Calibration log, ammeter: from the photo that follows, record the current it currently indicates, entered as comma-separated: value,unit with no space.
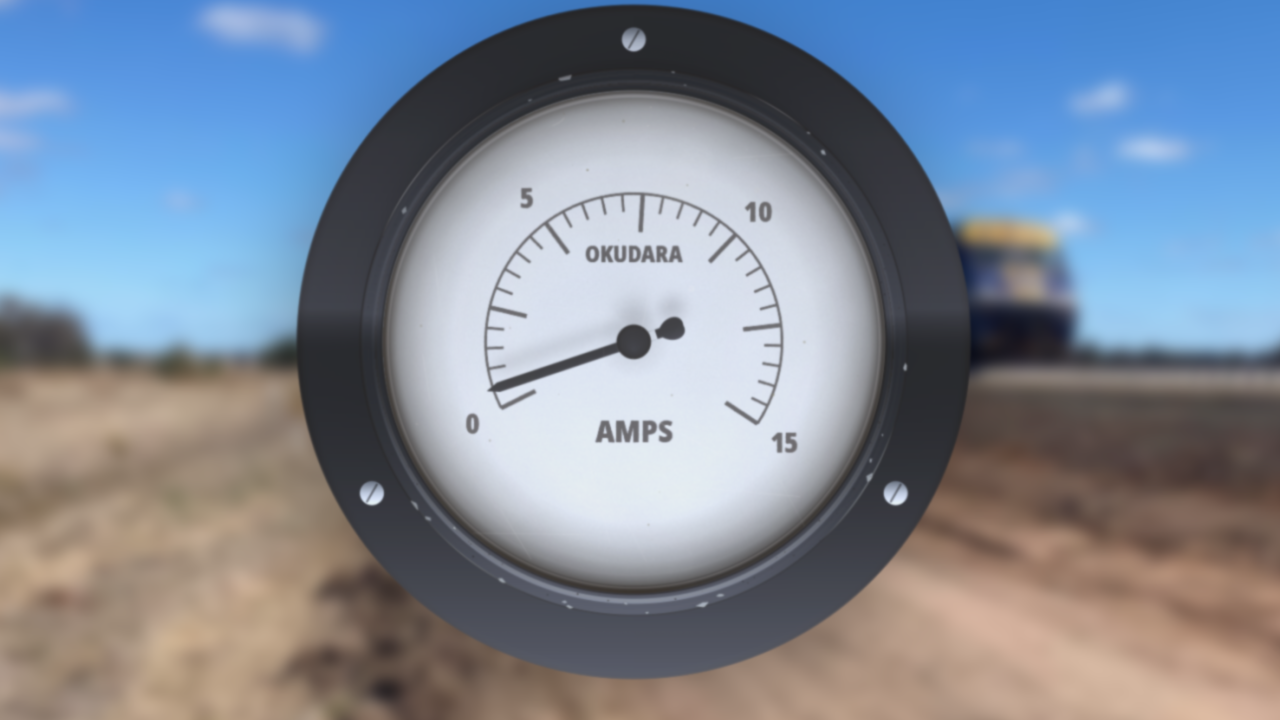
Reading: 0.5,A
